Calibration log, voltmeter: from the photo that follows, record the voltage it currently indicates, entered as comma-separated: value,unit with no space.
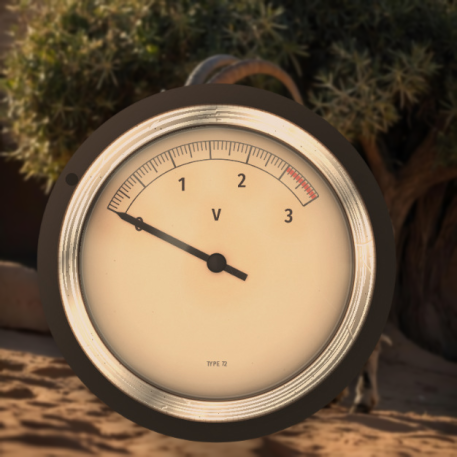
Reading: 0,V
